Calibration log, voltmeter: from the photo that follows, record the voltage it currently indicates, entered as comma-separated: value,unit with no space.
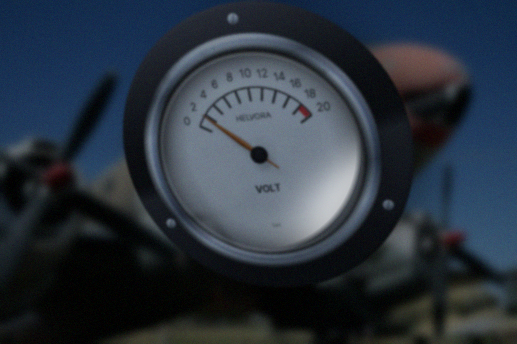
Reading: 2,V
